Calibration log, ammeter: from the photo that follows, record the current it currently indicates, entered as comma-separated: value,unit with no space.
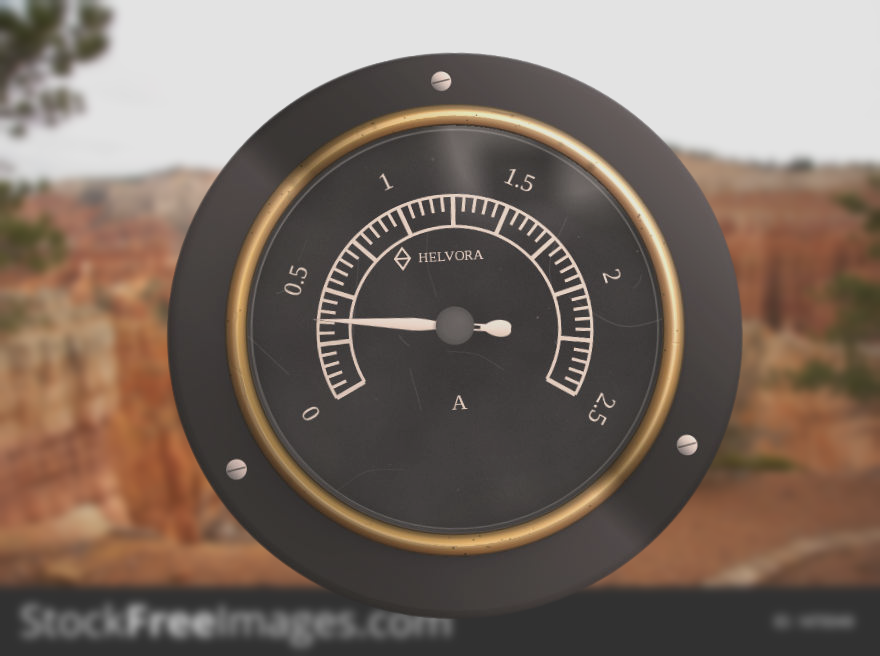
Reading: 0.35,A
